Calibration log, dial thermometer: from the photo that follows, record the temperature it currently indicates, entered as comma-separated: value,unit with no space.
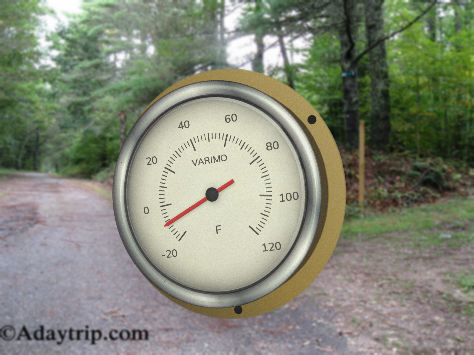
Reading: -10,°F
